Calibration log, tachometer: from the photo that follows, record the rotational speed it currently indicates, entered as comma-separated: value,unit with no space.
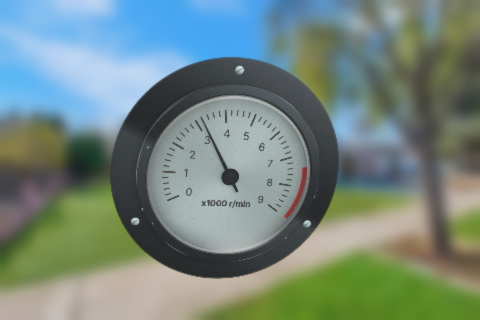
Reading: 3200,rpm
